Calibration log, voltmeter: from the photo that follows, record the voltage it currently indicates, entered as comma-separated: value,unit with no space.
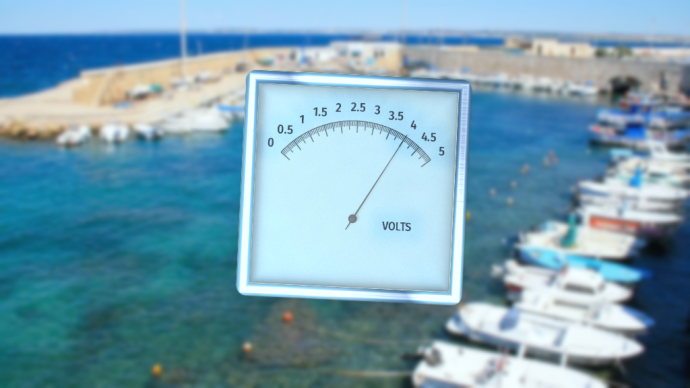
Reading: 4,V
